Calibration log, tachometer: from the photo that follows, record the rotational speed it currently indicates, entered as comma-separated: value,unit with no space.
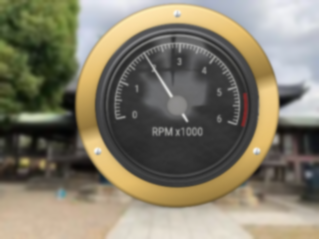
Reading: 2000,rpm
